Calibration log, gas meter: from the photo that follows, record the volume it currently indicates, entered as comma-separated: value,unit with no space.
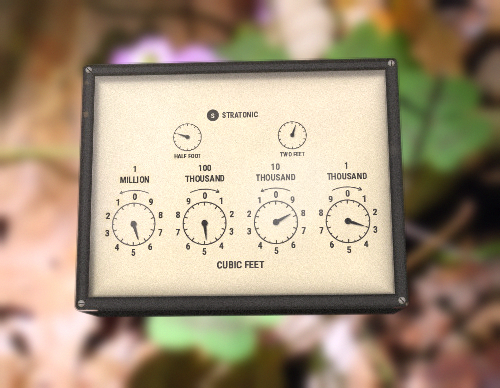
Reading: 548300,ft³
